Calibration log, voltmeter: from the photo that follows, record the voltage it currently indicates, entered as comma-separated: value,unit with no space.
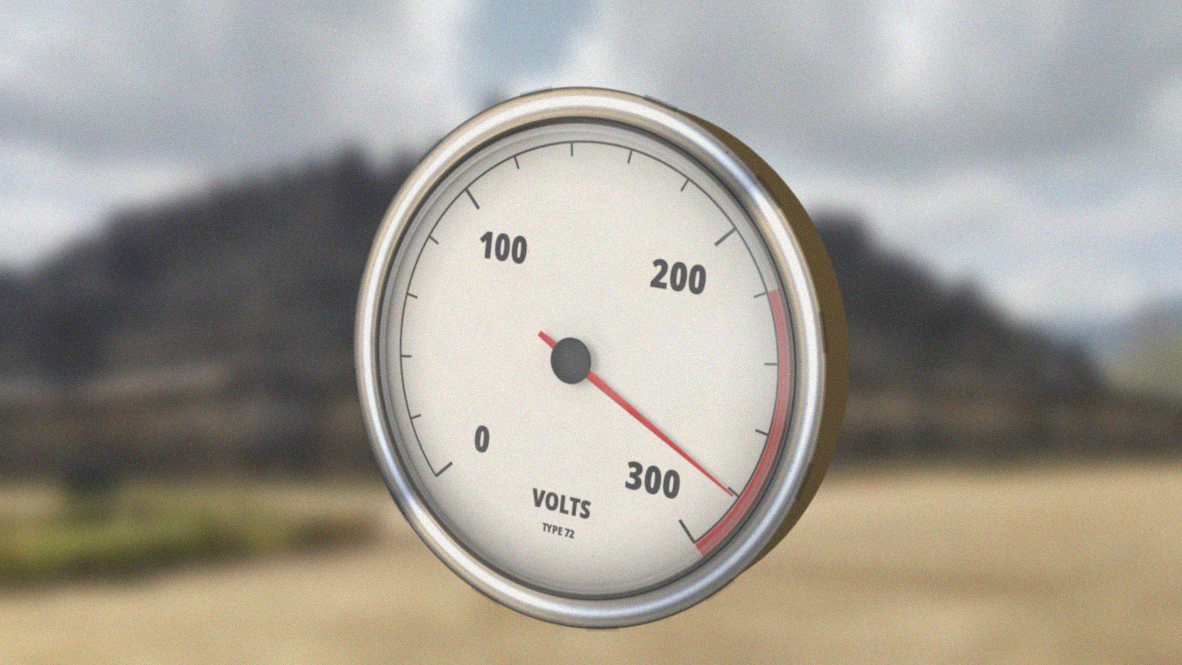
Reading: 280,V
